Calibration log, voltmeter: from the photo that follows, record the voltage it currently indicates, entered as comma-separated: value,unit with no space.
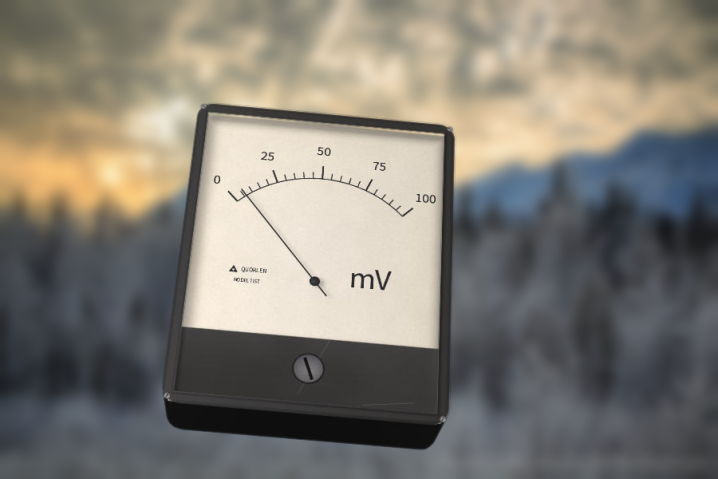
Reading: 5,mV
